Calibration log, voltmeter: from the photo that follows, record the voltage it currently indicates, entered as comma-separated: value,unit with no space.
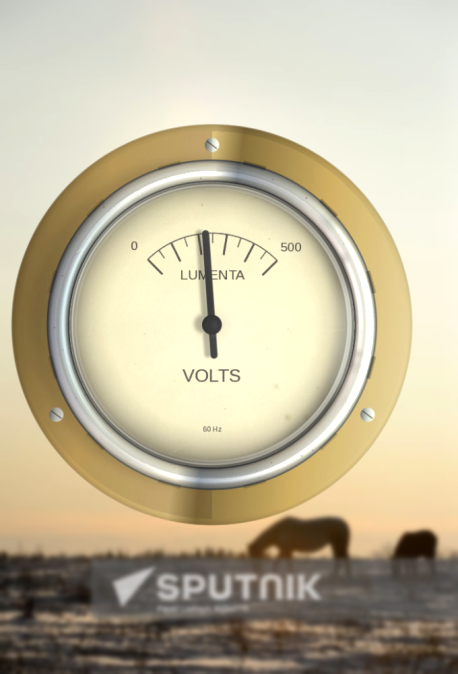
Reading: 225,V
